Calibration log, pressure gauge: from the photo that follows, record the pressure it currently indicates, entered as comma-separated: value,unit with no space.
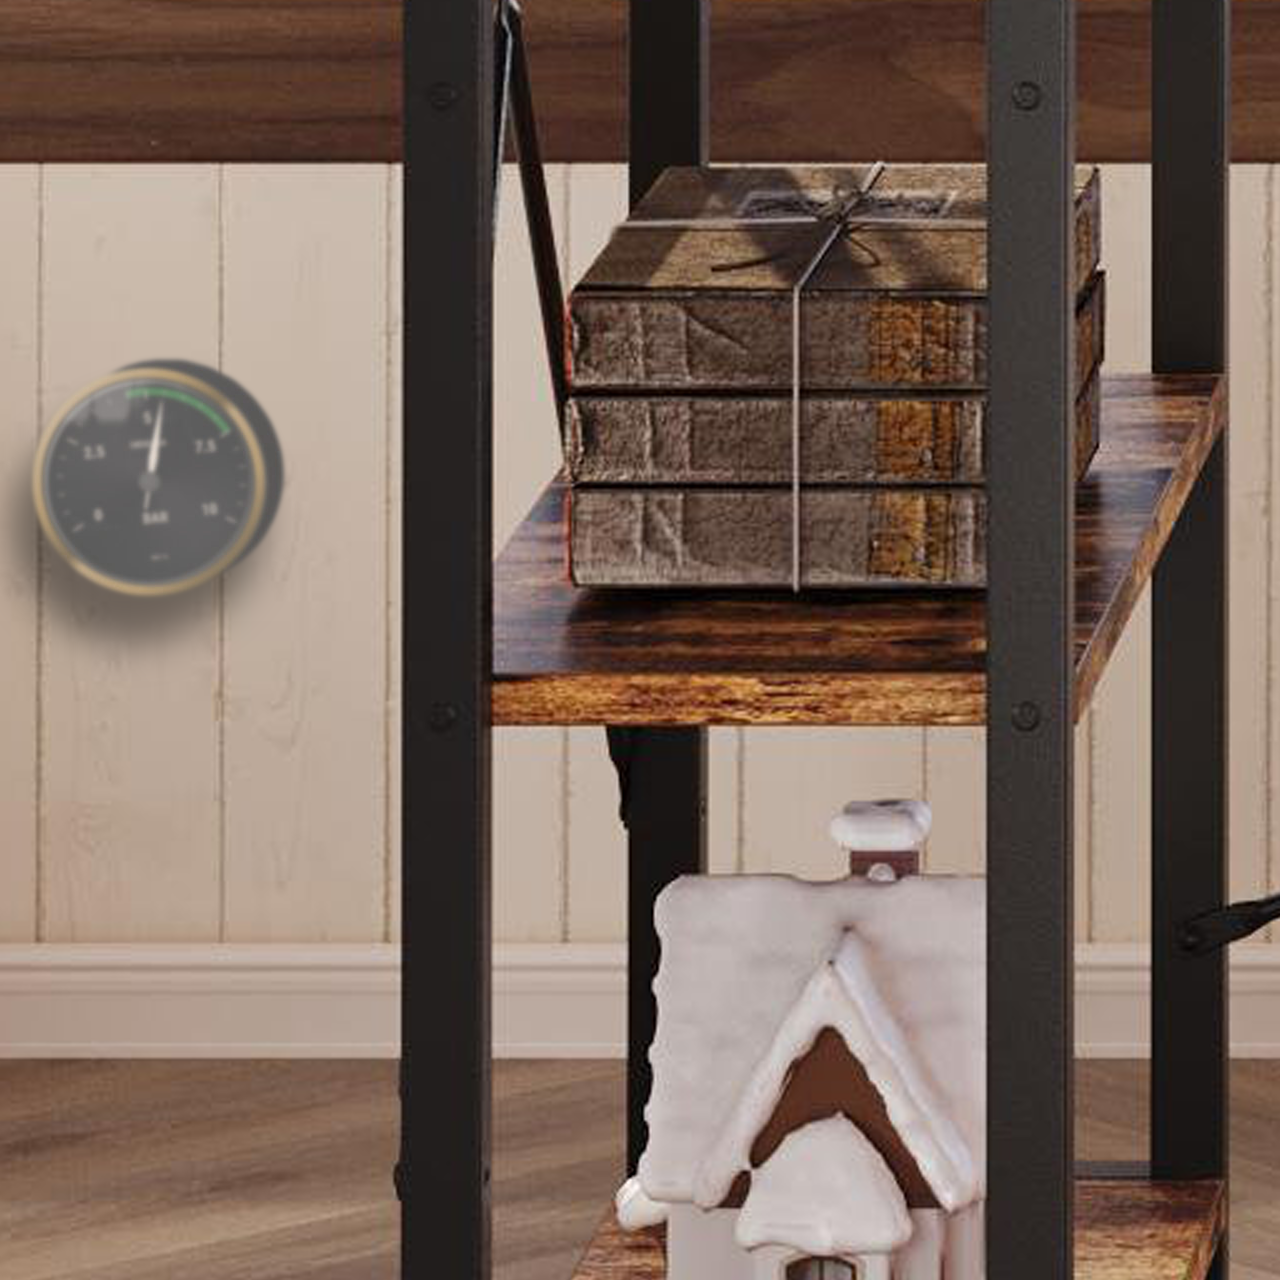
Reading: 5.5,bar
